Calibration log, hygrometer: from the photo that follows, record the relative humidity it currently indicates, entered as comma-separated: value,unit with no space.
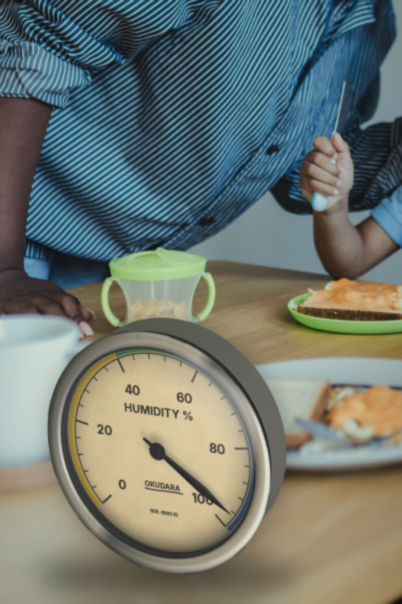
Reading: 96,%
